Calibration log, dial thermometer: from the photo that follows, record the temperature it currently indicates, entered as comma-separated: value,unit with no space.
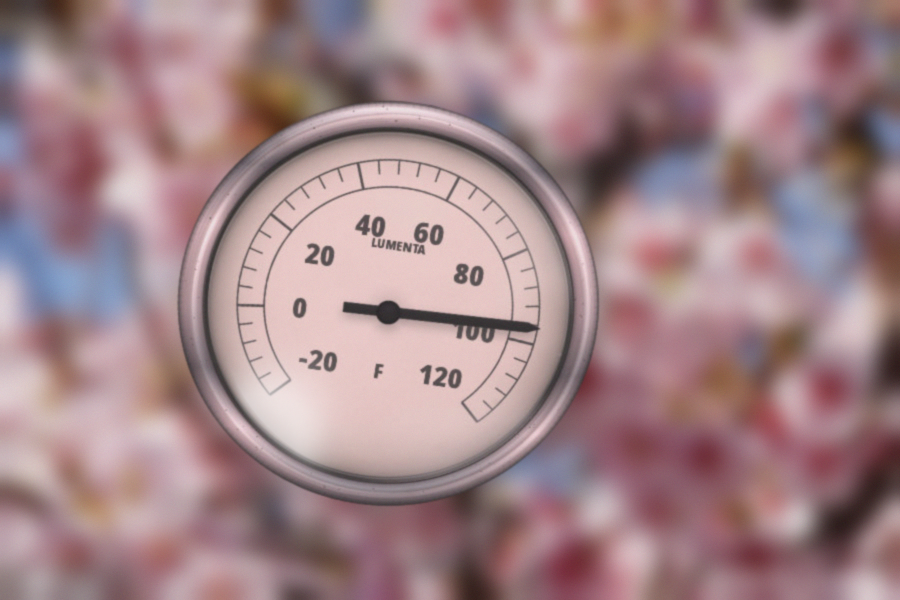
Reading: 96,°F
